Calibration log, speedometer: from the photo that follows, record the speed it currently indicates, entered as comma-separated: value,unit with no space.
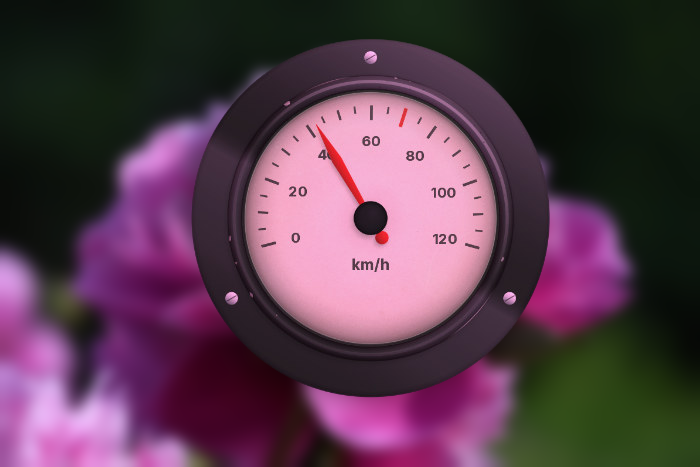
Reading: 42.5,km/h
